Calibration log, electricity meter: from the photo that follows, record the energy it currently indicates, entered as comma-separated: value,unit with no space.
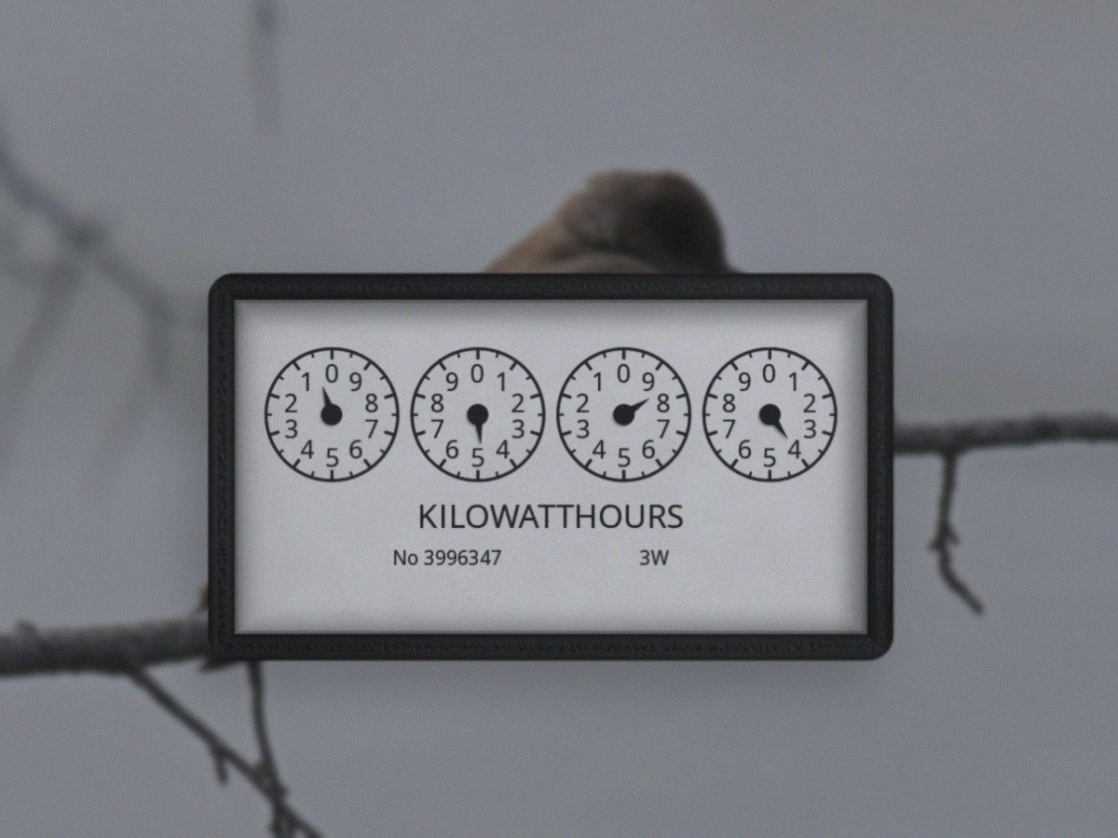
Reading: 484,kWh
